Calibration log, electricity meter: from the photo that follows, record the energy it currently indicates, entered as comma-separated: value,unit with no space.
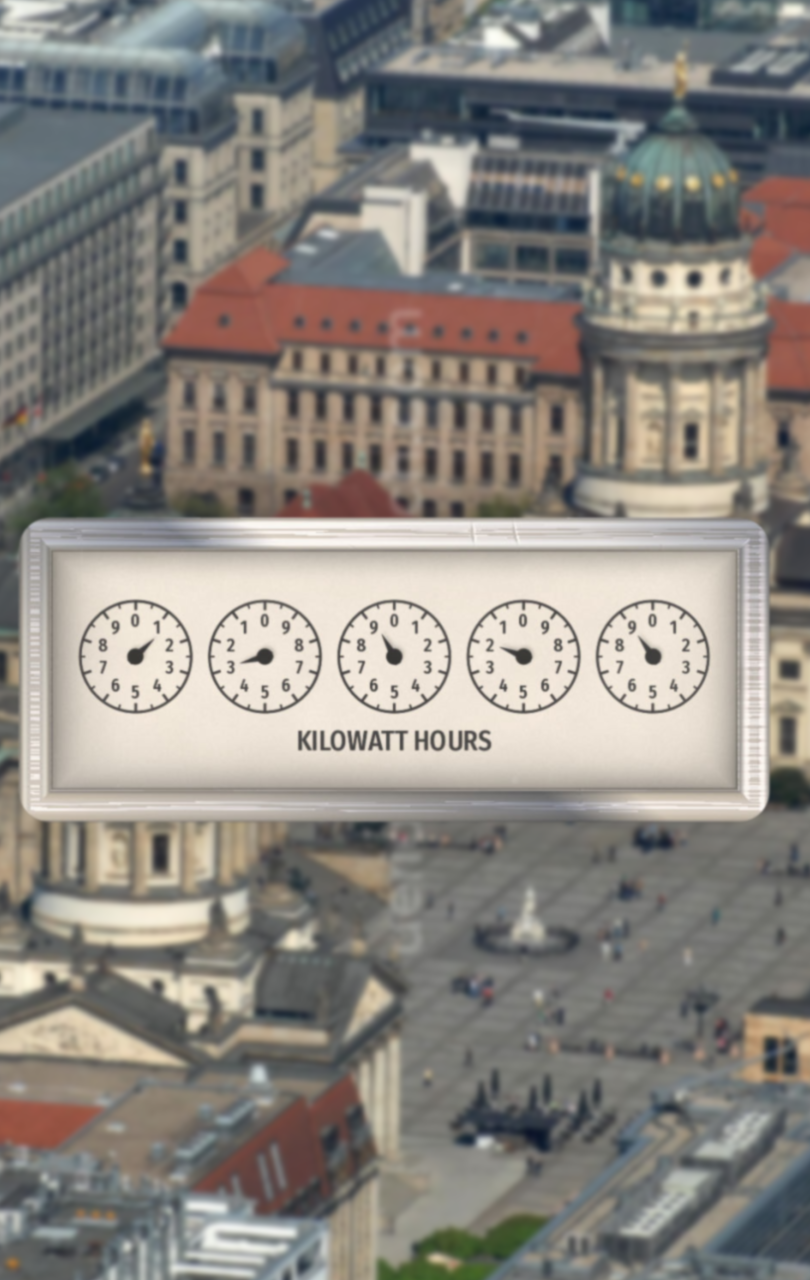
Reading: 12919,kWh
